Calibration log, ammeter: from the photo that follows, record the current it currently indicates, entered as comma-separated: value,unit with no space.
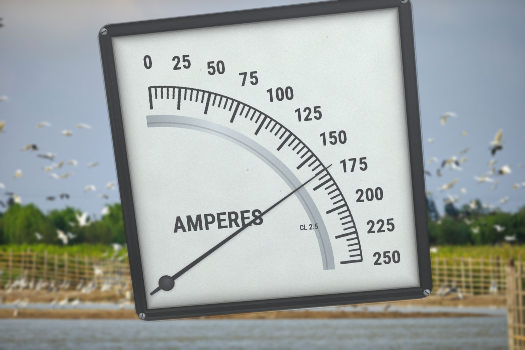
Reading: 165,A
